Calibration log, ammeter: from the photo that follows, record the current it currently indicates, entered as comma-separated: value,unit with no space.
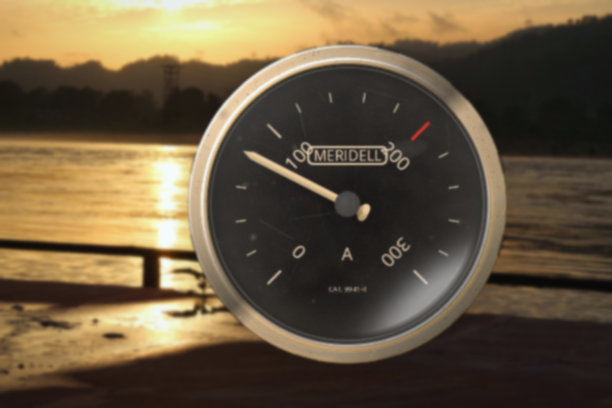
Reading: 80,A
